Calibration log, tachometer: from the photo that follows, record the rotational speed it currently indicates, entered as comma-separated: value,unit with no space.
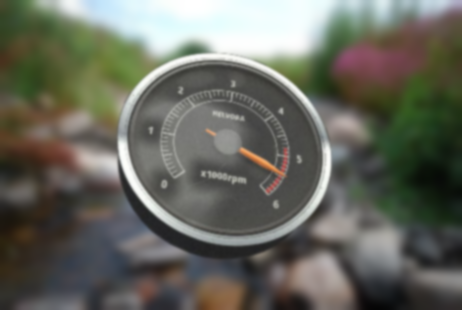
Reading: 5500,rpm
